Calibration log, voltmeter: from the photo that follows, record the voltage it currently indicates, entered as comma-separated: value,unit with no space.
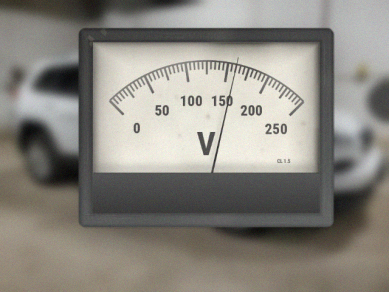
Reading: 160,V
